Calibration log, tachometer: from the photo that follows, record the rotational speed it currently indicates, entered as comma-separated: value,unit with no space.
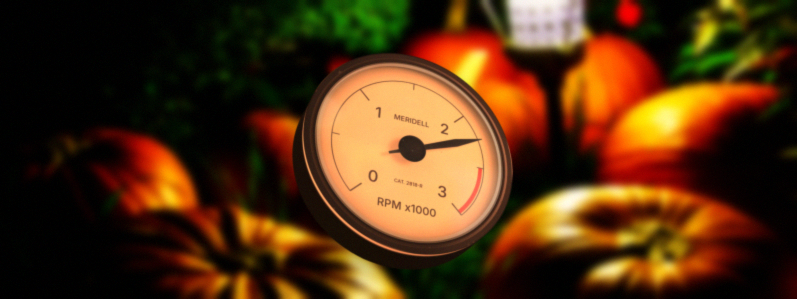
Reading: 2250,rpm
